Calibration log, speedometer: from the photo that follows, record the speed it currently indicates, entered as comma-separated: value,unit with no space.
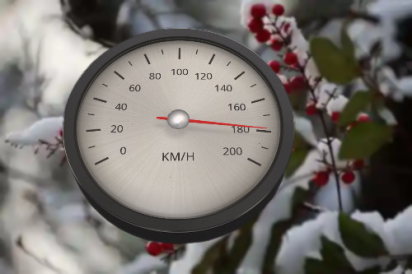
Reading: 180,km/h
